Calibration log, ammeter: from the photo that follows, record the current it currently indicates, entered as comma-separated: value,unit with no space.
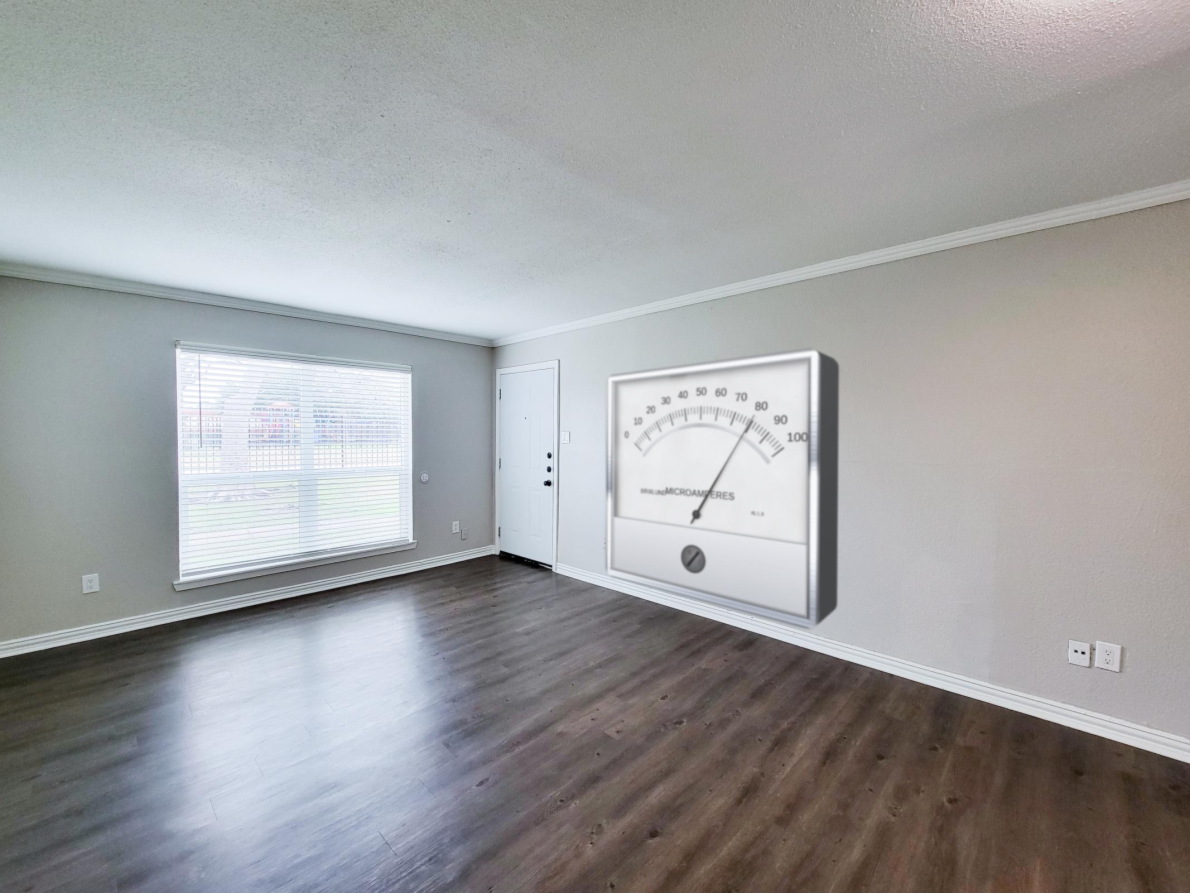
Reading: 80,µA
